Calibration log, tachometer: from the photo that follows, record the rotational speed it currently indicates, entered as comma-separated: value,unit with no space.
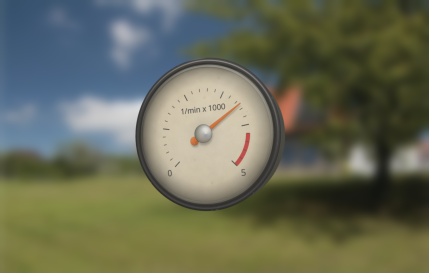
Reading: 3500,rpm
